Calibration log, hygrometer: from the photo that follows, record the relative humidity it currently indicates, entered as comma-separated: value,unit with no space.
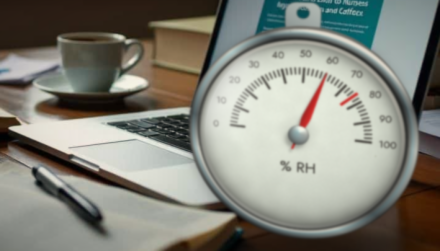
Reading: 60,%
